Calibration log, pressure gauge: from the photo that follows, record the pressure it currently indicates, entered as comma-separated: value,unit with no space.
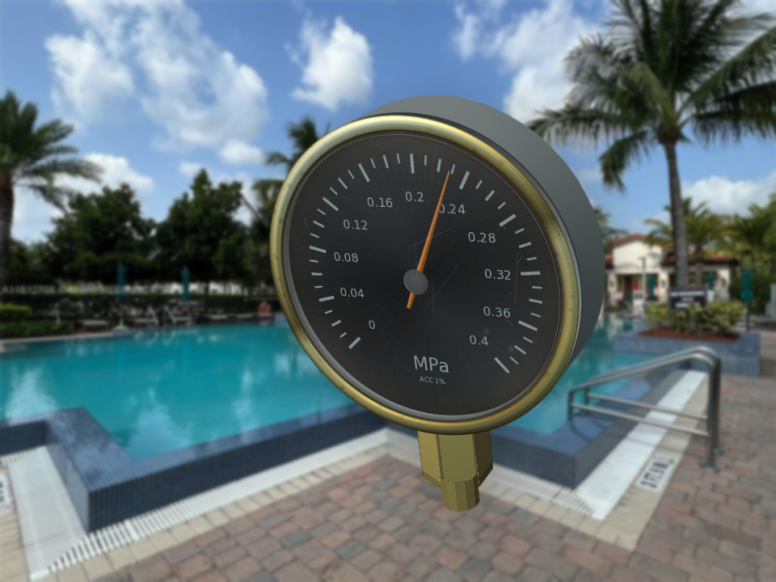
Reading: 0.23,MPa
